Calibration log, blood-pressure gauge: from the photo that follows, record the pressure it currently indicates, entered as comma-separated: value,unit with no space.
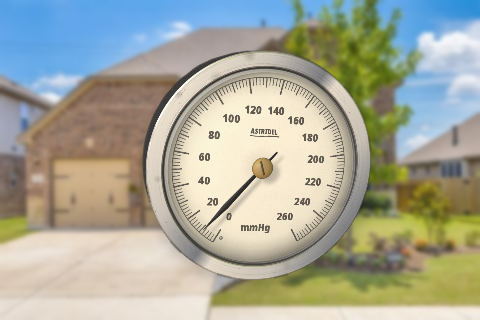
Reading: 10,mmHg
